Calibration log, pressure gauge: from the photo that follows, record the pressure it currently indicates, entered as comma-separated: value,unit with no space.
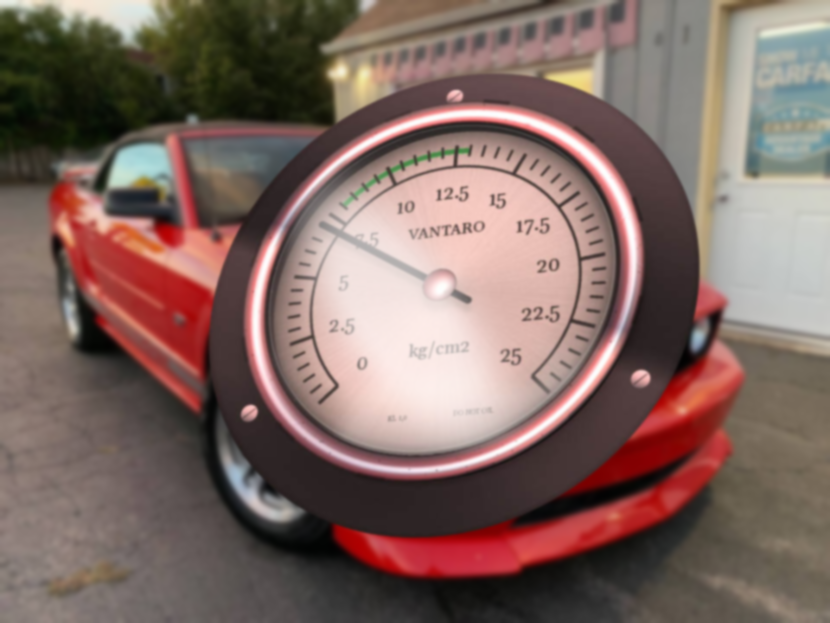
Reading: 7,kg/cm²
